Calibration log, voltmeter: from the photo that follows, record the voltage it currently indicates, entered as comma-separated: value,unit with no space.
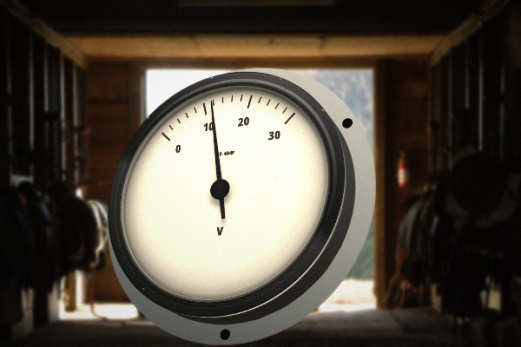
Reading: 12,V
